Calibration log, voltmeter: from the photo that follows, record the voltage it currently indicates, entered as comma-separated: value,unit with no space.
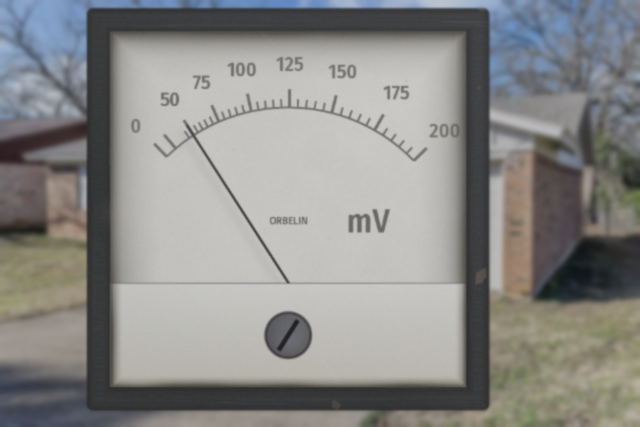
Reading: 50,mV
